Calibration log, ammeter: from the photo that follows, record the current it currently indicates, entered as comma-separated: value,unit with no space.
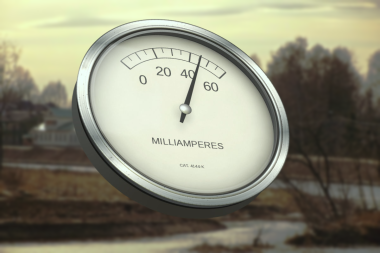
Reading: 45,mA
